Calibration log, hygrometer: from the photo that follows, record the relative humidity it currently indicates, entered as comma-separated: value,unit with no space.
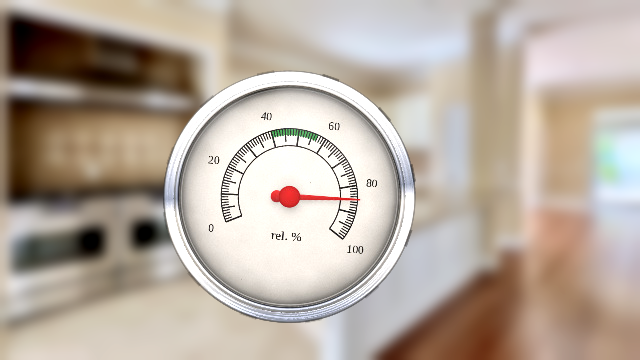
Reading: 85,%
